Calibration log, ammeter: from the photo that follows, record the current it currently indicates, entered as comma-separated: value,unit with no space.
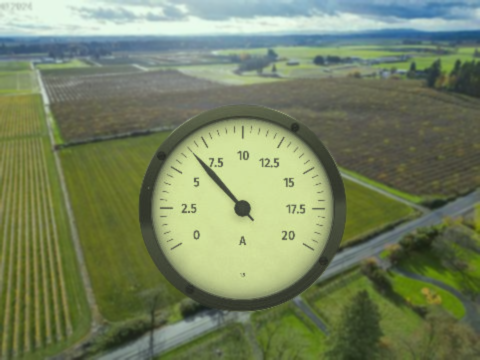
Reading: 6.5,A
